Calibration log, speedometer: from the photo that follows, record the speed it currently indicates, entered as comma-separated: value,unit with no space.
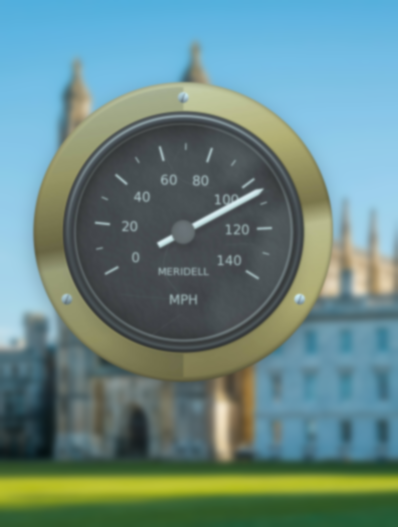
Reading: 105,mph
